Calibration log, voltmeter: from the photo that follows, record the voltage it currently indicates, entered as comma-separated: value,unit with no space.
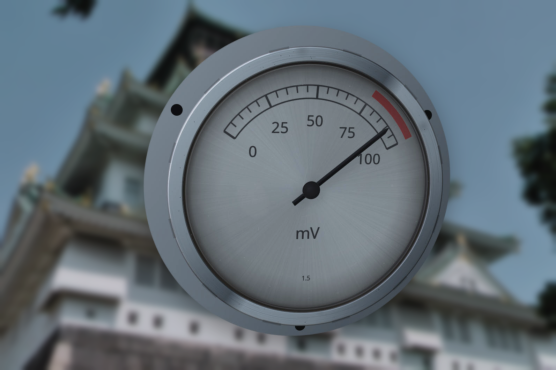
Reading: 90,mV
